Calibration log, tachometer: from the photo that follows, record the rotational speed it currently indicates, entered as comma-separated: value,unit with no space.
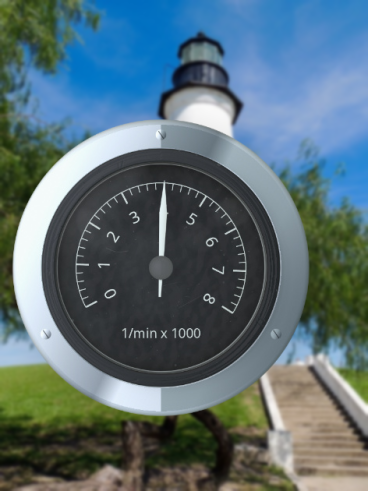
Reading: 4000,rpm
